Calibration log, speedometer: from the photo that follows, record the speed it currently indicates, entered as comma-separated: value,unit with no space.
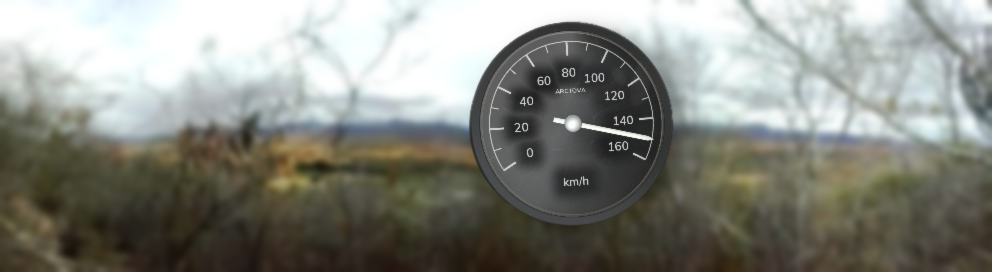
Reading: 150,km/h
